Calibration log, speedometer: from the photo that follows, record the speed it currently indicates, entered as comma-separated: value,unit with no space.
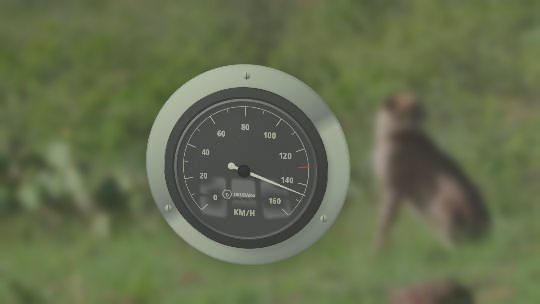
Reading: 145,km/h
